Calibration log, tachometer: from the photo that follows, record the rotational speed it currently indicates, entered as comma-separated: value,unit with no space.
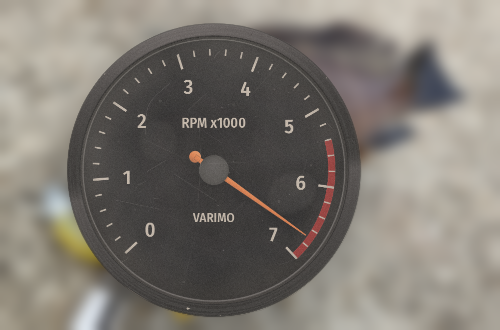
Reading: 6700,rpm
